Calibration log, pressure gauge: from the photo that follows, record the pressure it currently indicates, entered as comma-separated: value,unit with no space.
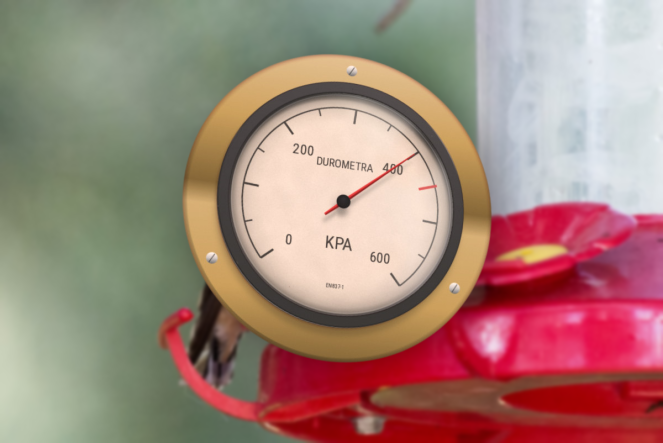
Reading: 400,kPa
